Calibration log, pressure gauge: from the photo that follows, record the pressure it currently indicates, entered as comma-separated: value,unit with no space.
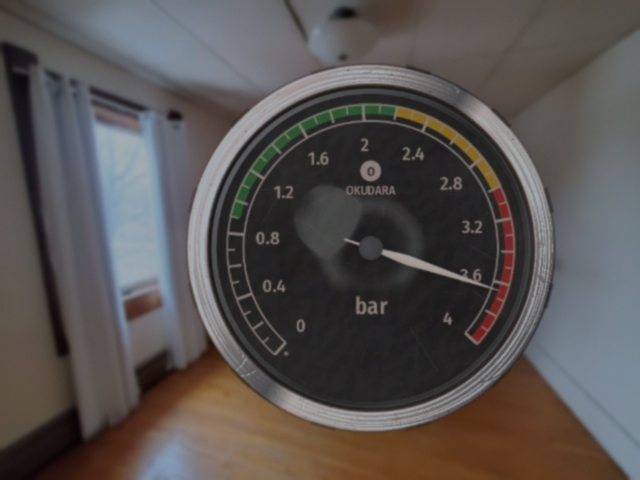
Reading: 3.65,bar
